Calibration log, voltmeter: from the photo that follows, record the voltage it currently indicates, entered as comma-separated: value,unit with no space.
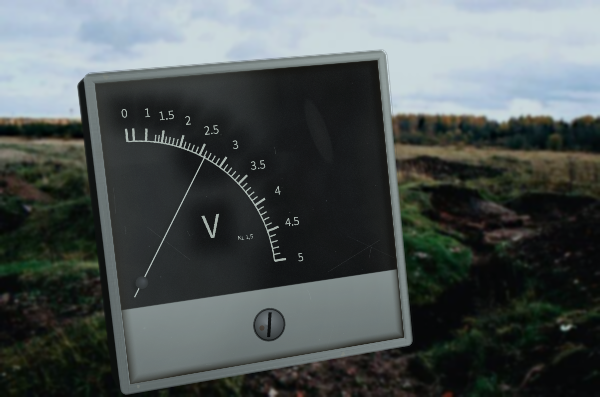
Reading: 2.6,V
